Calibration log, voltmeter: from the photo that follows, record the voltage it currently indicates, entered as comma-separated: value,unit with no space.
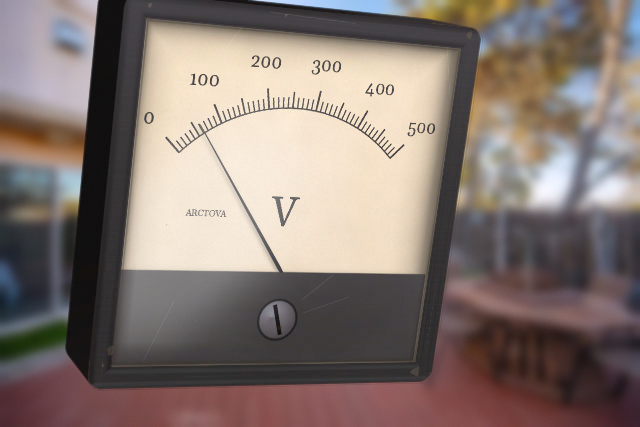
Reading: 60,V
